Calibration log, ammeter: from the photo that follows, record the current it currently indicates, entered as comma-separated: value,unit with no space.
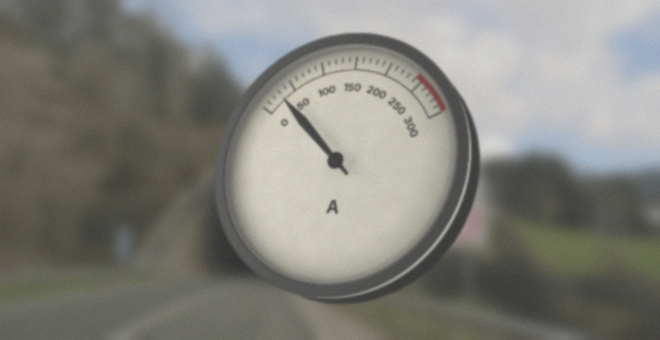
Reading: 30,A
